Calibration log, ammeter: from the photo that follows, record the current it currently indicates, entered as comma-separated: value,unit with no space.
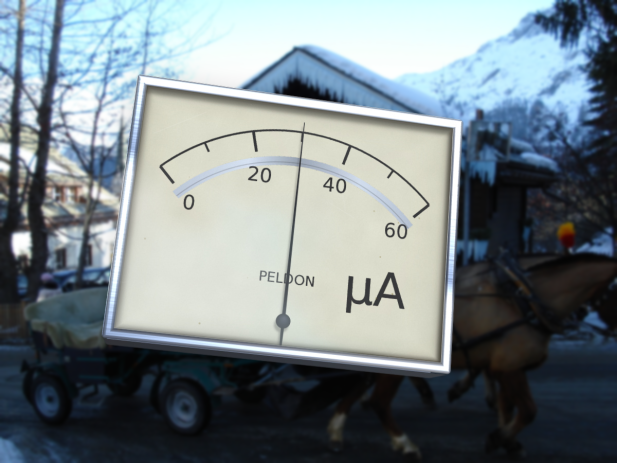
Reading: 30,µA
